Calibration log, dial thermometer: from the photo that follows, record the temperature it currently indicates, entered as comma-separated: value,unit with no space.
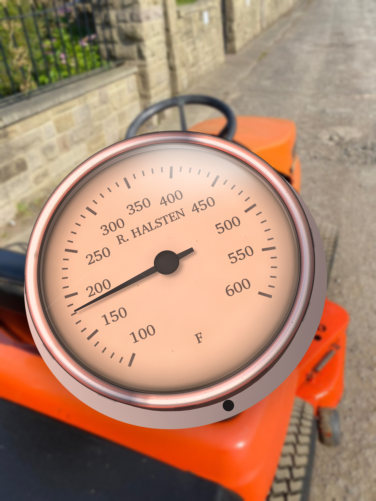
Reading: 180,°F
